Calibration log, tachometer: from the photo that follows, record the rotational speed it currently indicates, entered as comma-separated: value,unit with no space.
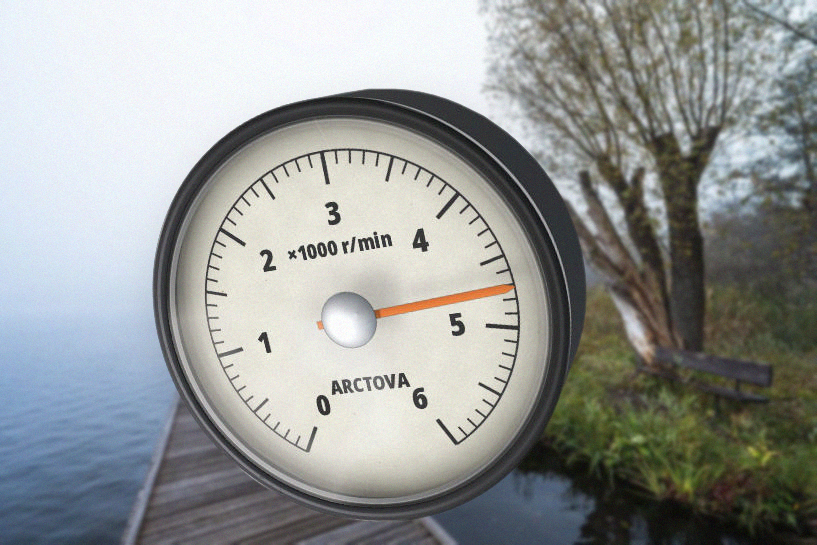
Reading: 4700,rpm
